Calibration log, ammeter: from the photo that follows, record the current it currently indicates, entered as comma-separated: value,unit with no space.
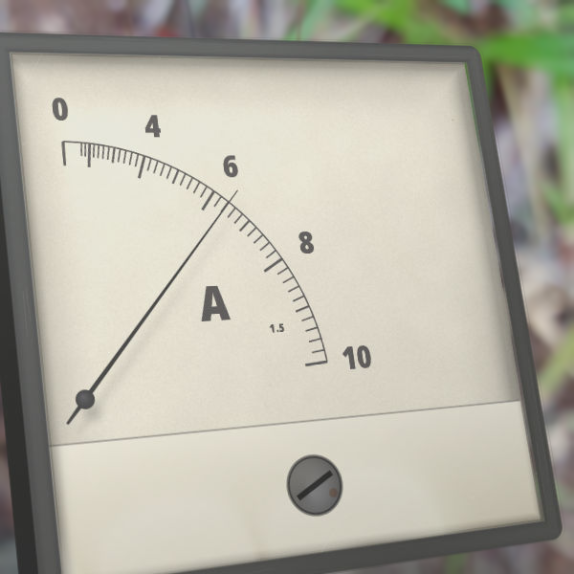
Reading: 6.4,A
